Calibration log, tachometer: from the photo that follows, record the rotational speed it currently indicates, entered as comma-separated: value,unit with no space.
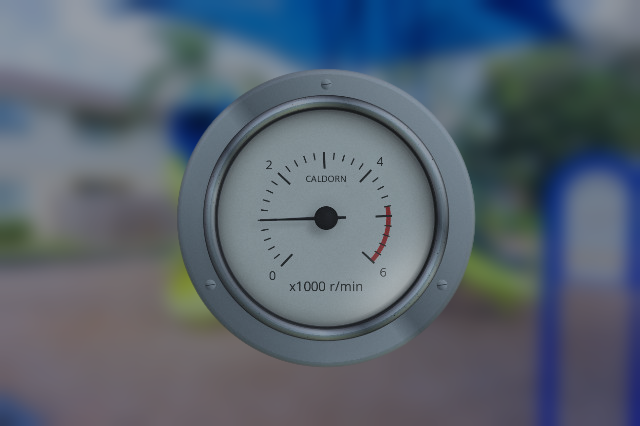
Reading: 1000,rpm
